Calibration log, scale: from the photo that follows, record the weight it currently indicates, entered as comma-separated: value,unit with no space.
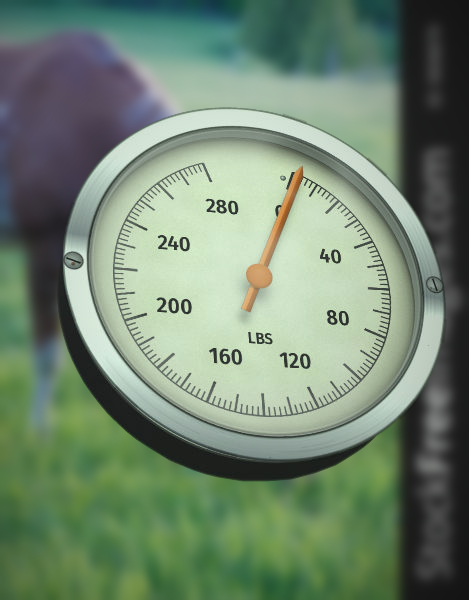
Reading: 2,lb
